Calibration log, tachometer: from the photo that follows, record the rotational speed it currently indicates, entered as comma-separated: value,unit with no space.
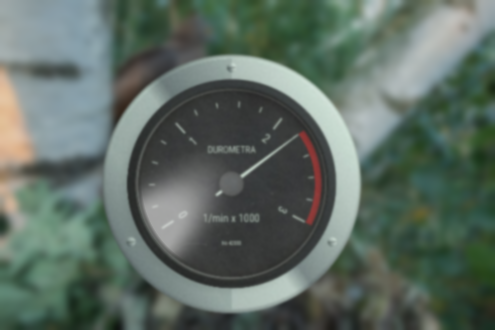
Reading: 2200,rpm
